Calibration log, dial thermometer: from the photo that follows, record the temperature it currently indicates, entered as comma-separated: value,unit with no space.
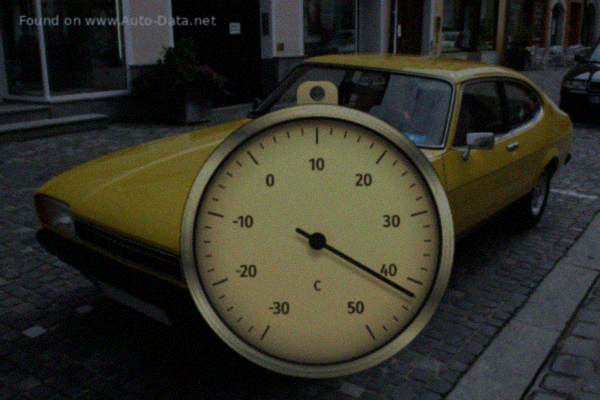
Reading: 42,°C
